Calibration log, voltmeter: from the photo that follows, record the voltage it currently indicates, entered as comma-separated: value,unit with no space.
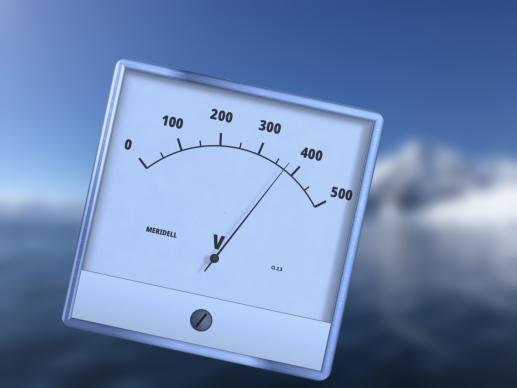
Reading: 375,V
